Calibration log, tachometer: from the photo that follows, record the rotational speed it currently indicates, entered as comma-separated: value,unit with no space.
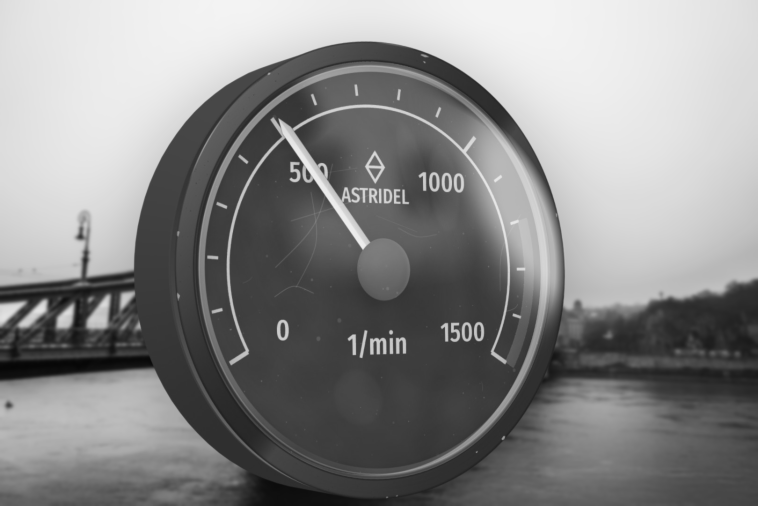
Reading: 500,rpm
